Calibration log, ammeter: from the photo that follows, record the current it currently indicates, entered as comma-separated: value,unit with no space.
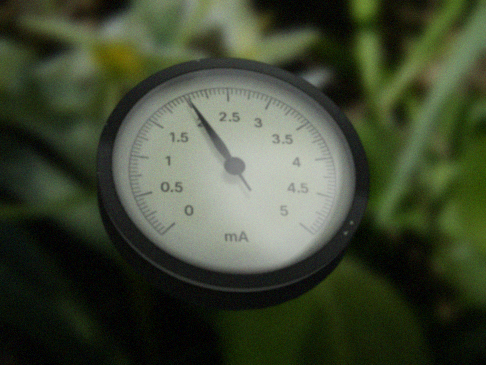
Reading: 2,mA
